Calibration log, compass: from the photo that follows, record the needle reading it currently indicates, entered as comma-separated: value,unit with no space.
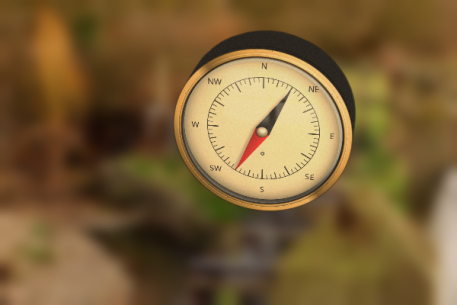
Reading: 210,°
